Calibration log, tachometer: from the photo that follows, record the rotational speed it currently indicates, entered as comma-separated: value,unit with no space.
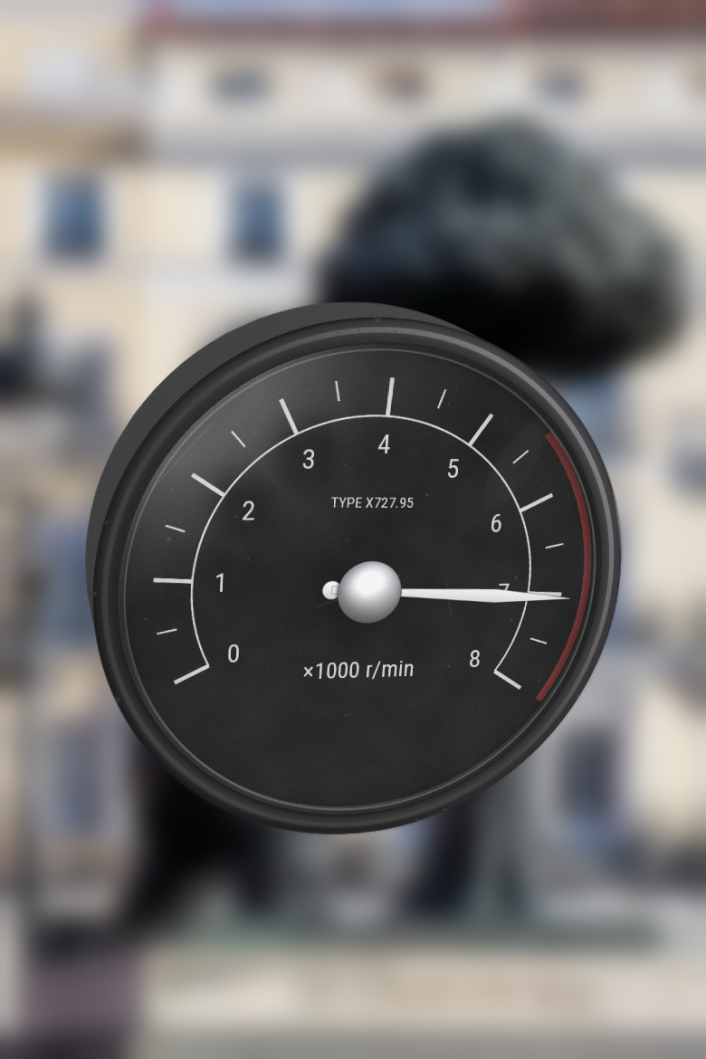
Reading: 7000,rpm
